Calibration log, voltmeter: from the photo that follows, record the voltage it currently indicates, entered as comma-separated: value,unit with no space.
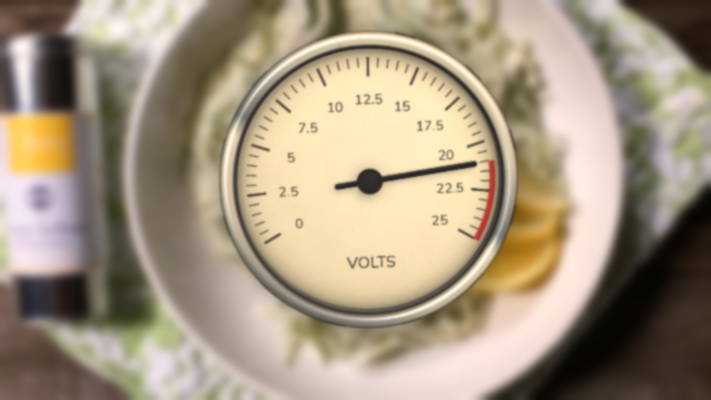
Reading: 21,V
